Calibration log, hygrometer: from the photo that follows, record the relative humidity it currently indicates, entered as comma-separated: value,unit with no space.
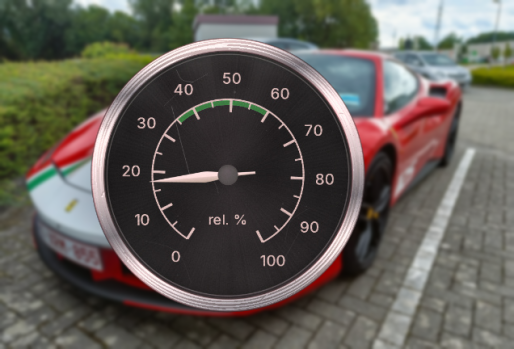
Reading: 17.5,%
